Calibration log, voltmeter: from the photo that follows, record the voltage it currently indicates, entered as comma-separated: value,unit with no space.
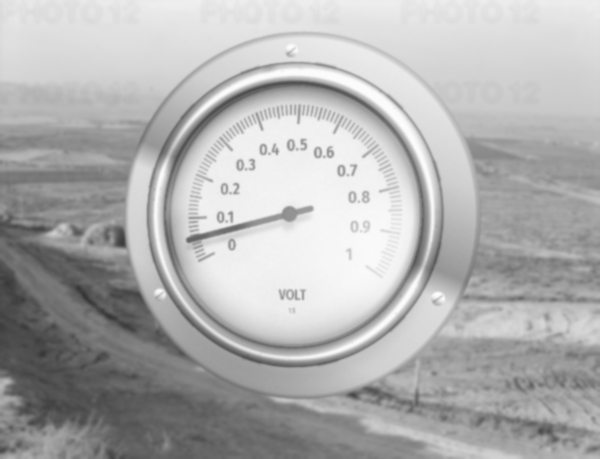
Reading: 0.05,V
